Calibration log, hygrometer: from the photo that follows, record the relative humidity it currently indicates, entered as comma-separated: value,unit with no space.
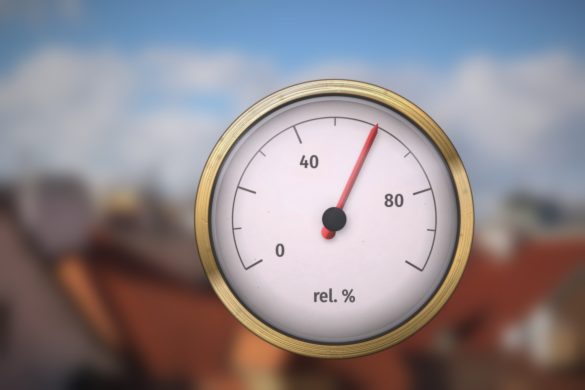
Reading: 60,%
